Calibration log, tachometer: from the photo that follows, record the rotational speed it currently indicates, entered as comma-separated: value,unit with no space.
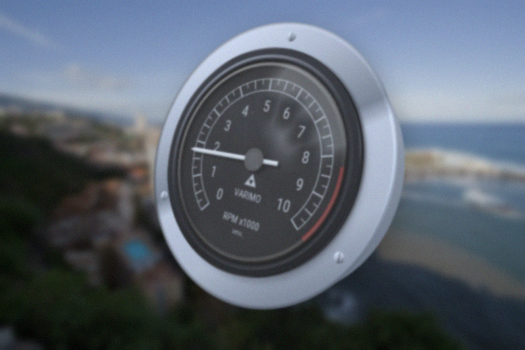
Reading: 1750,rpm
